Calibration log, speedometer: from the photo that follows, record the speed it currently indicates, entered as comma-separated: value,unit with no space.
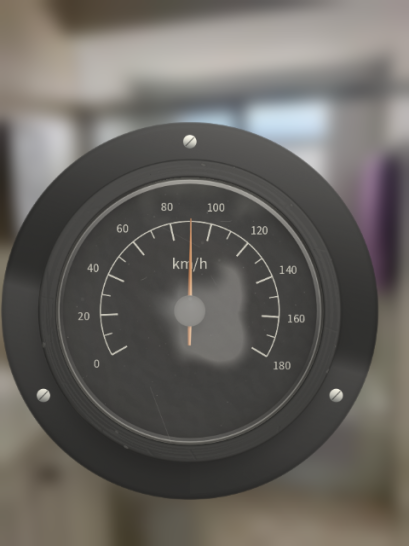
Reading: 90,km/h
